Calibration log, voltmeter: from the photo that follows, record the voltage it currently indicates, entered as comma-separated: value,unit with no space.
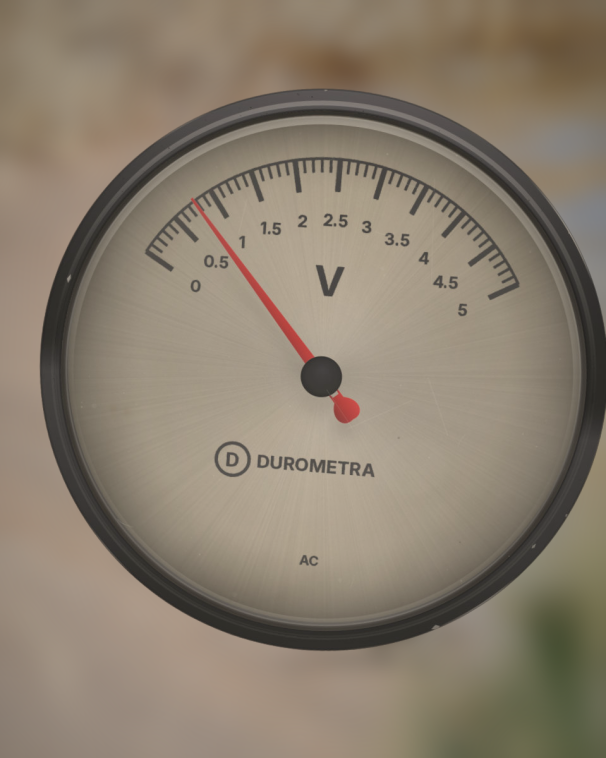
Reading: 0.8,V
